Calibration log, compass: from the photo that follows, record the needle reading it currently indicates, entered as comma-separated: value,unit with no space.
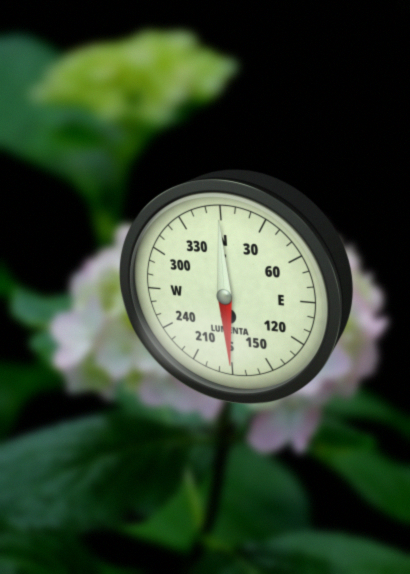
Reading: 180,°
